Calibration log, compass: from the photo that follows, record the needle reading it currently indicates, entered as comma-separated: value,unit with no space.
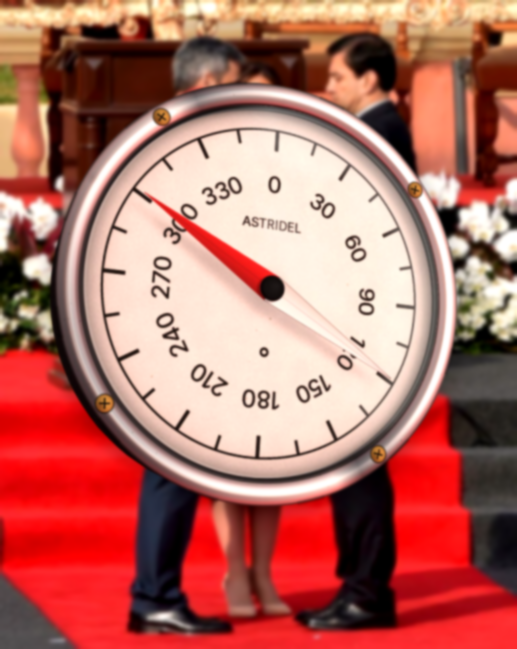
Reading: 300,°
